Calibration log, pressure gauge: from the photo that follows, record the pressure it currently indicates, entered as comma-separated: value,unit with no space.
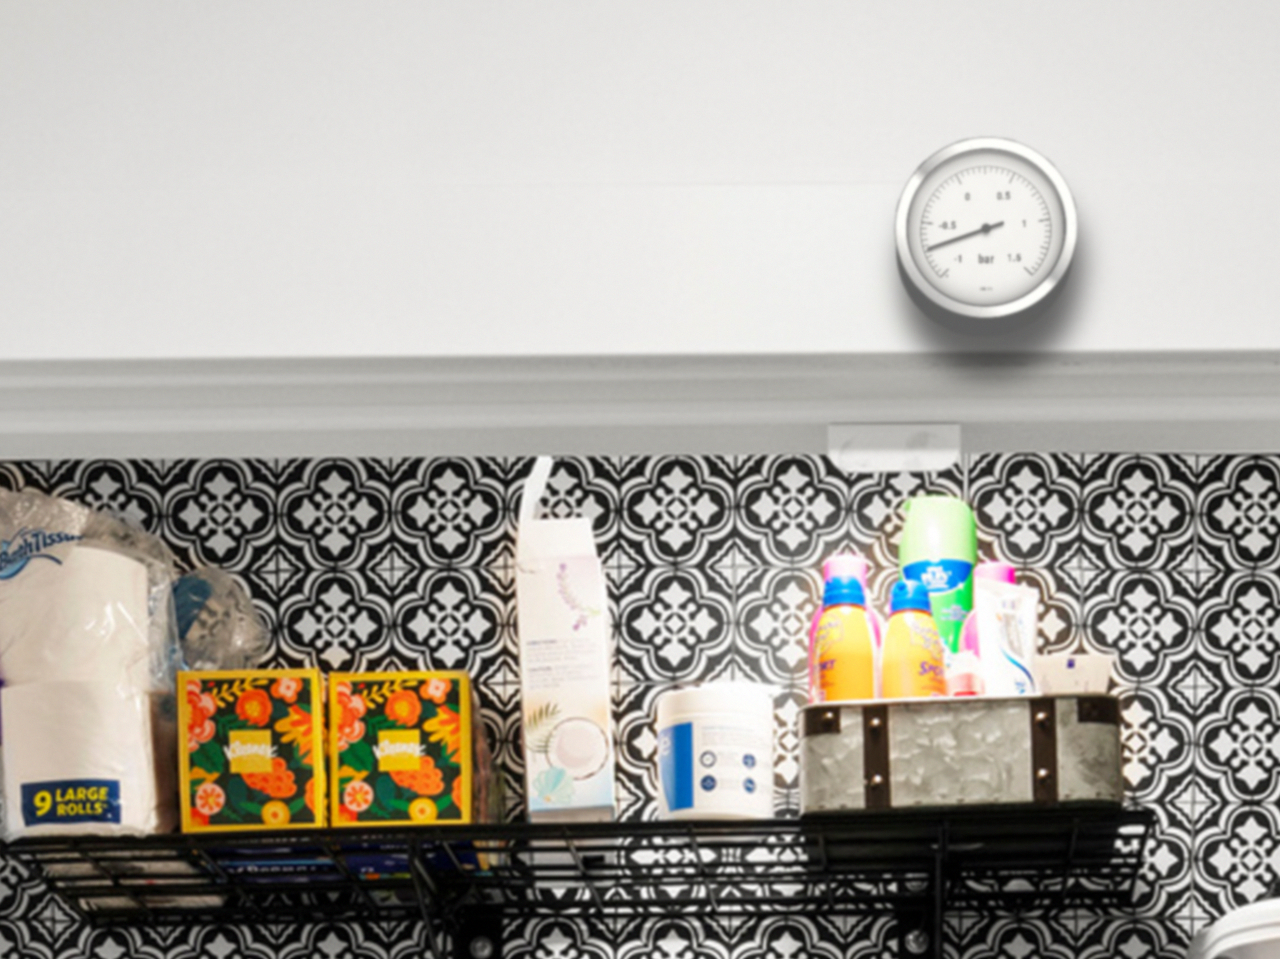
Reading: -0.75,bar
